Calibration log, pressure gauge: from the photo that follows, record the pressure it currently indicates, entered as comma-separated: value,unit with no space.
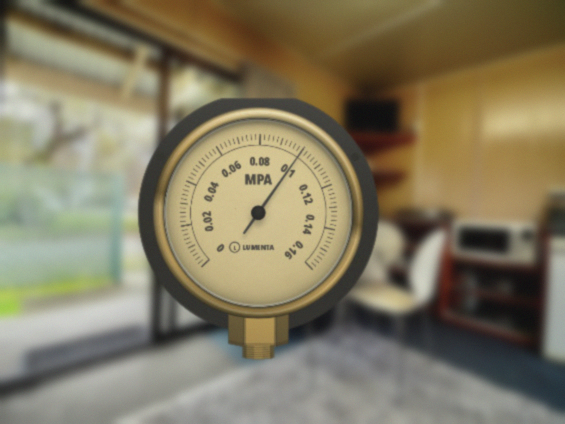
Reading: 0.1,MPa
